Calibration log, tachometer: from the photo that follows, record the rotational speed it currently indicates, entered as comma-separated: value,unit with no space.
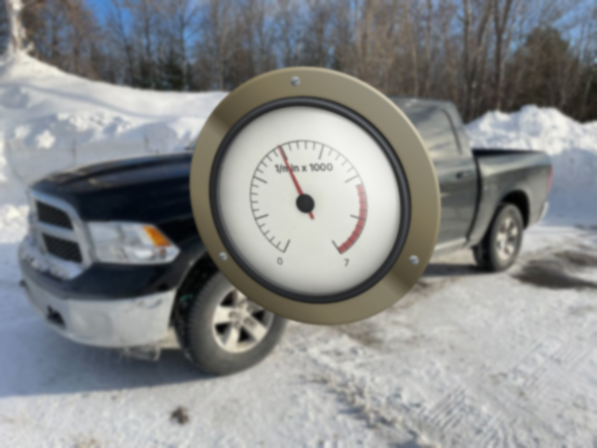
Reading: 3000,rpm
